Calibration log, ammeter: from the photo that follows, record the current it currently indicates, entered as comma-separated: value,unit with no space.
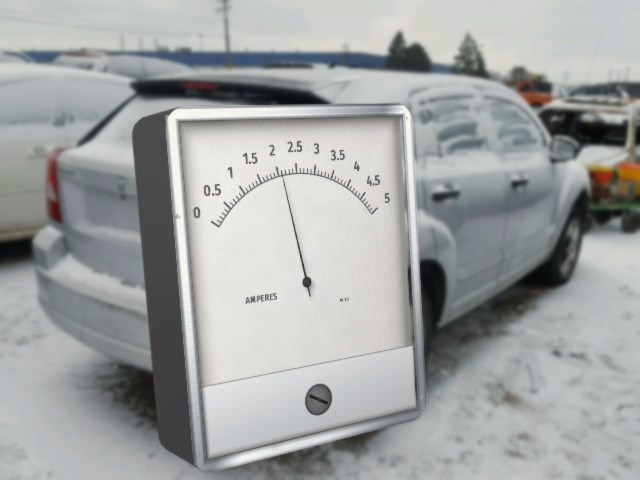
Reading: 2,A
